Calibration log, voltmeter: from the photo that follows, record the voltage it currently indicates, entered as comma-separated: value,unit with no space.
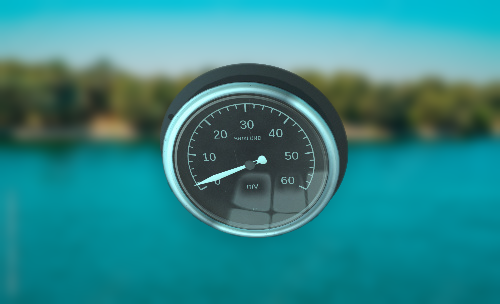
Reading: 2,mV
